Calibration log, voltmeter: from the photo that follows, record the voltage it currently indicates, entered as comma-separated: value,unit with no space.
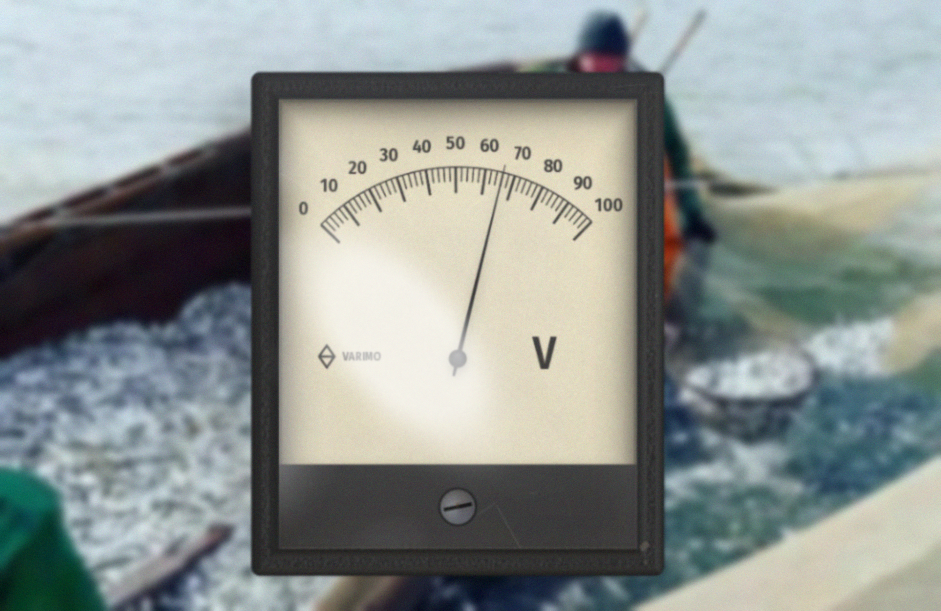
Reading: 66,V
